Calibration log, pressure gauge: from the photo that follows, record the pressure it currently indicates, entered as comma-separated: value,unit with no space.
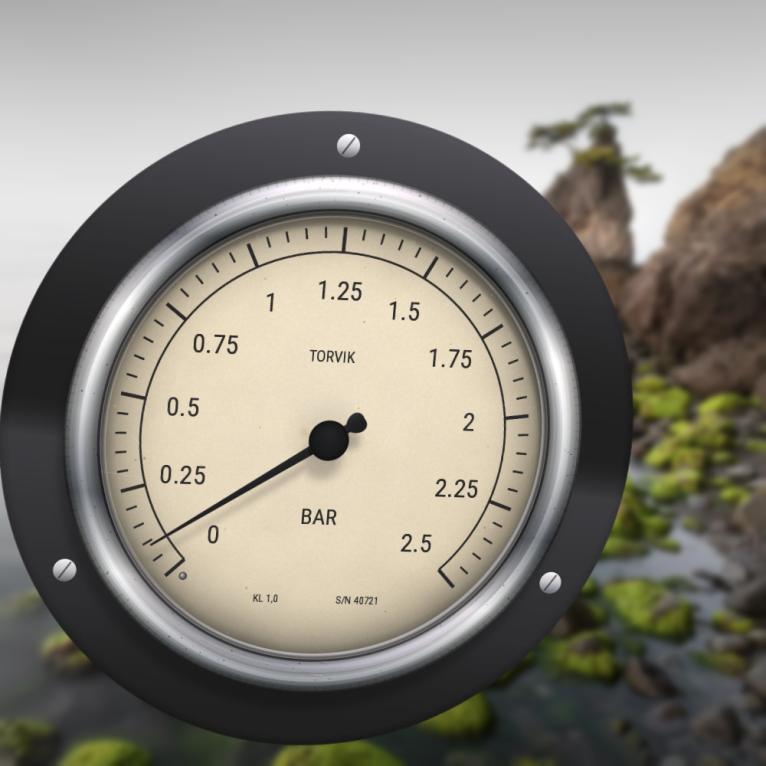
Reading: 0.1,bar
